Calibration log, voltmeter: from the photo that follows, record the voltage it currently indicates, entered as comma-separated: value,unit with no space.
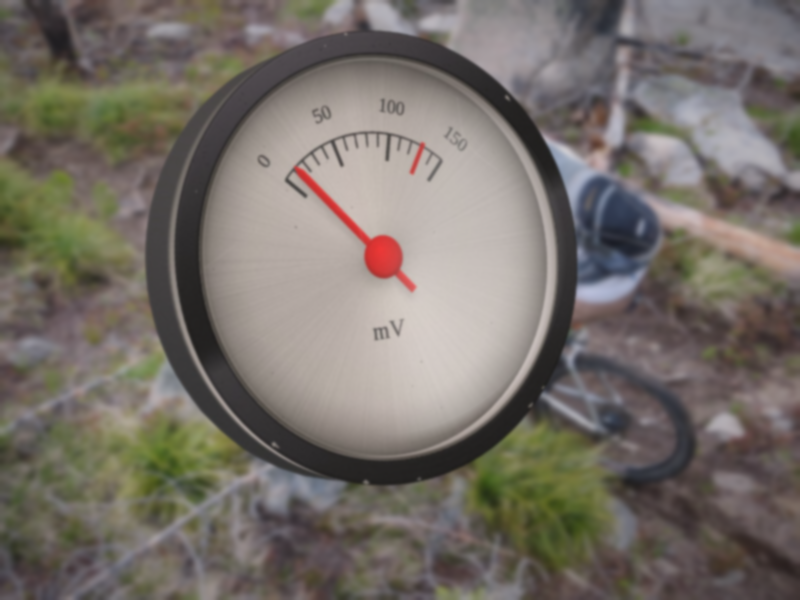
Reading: 10,mV
